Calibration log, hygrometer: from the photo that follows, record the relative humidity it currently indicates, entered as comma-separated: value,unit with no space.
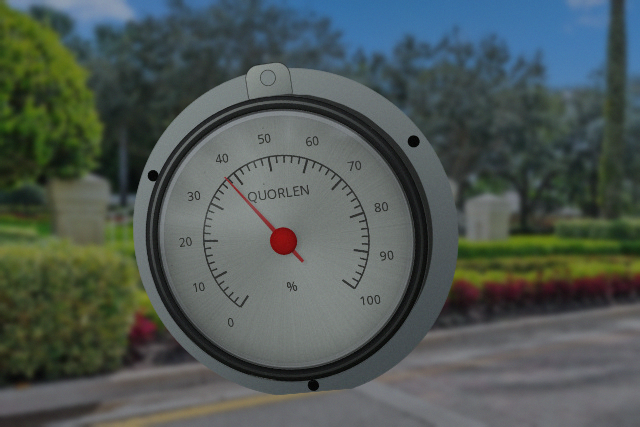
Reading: 38,%
